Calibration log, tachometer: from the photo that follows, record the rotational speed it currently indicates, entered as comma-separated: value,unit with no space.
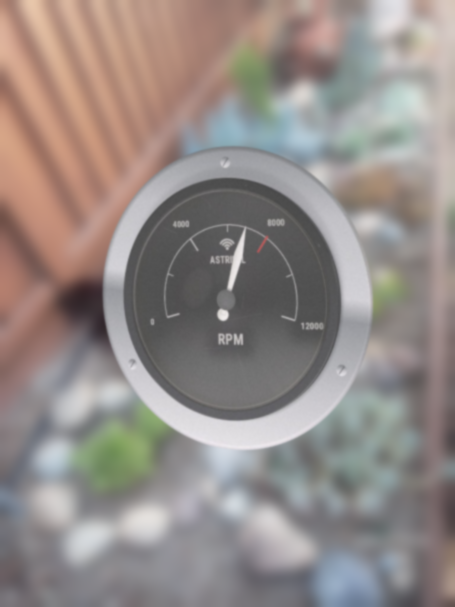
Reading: 7000,rpm
